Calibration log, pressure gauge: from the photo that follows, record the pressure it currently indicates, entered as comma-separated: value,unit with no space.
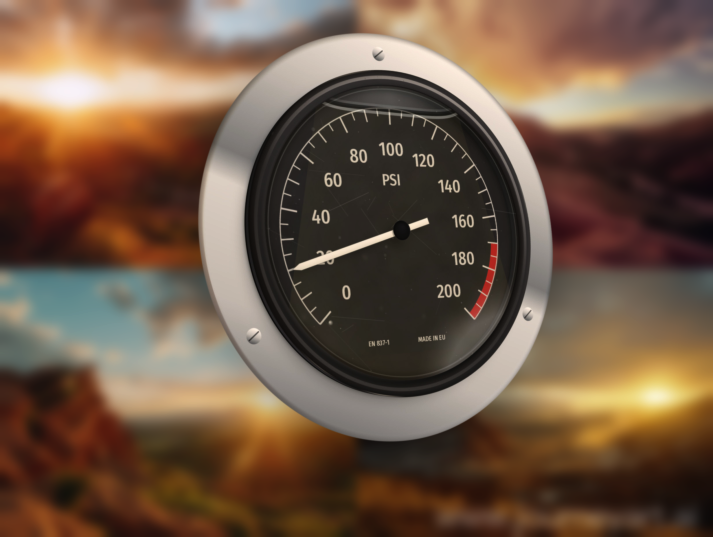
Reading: 20,psi
